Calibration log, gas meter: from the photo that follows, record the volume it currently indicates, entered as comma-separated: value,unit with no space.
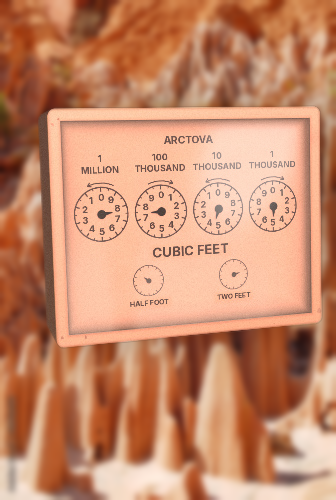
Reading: 774500,ft³
